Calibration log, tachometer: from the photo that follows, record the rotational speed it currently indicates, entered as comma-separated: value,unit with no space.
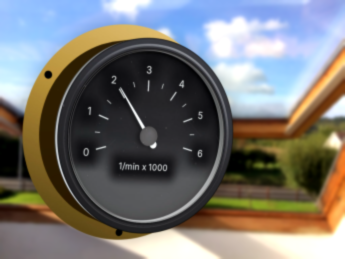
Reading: 2000,rpm
